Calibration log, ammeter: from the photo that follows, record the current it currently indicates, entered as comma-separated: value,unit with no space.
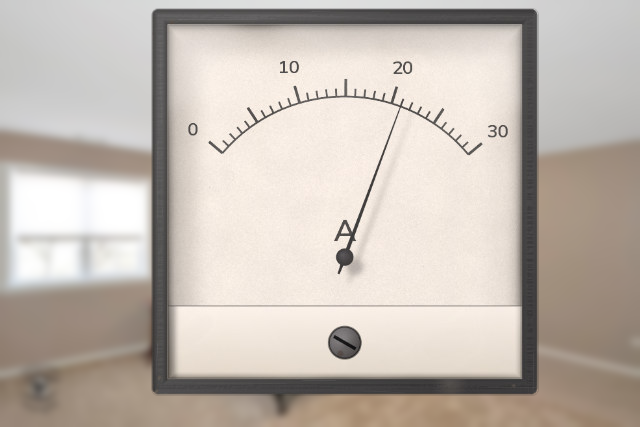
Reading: 21,A
